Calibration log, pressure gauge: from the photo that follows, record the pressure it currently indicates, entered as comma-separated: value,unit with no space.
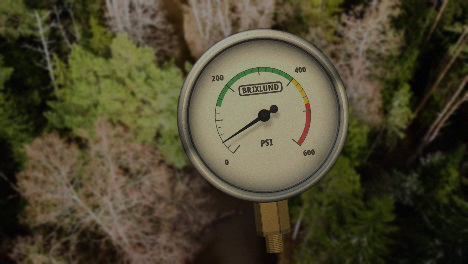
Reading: 40,psi
